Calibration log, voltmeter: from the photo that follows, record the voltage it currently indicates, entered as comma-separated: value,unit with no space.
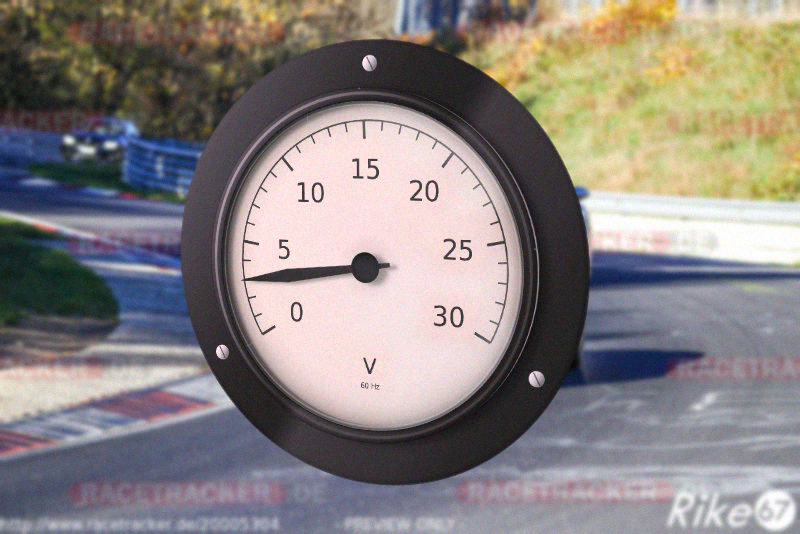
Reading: 3,V
